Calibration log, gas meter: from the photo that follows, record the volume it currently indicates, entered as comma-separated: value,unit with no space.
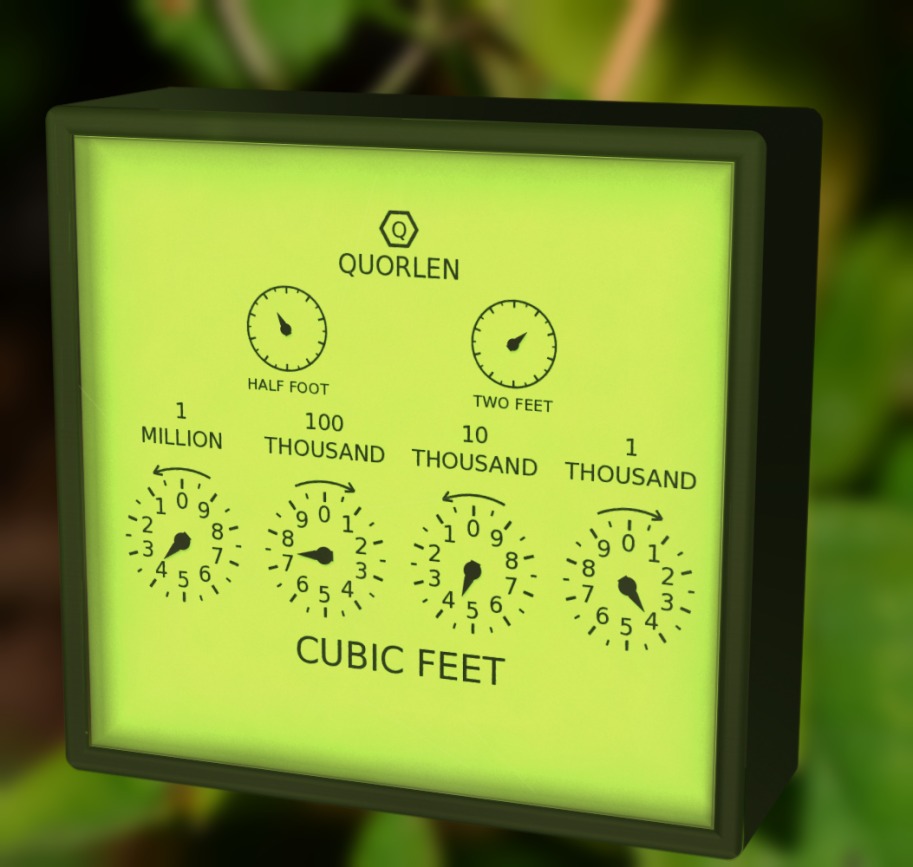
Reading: 374400,ft³
